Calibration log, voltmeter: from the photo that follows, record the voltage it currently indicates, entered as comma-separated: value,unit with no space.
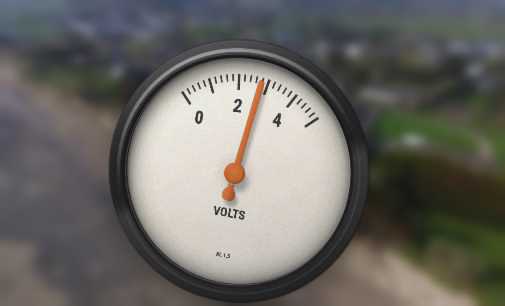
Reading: 2.8,V
